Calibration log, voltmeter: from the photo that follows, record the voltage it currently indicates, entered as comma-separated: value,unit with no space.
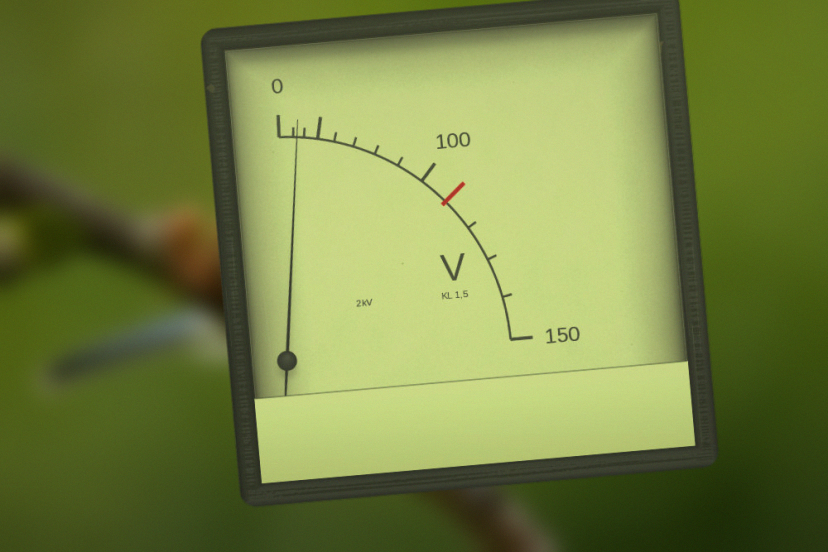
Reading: 35,V
